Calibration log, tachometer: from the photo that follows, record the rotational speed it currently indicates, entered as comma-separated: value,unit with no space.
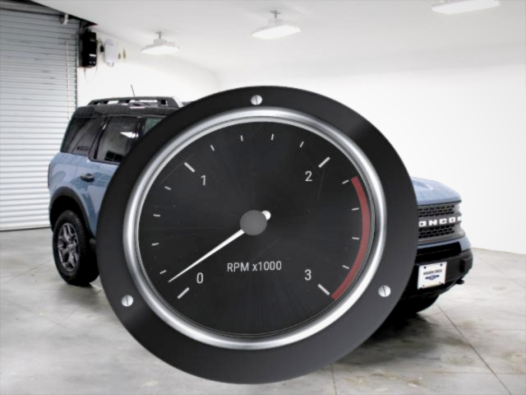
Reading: 100,rpm
